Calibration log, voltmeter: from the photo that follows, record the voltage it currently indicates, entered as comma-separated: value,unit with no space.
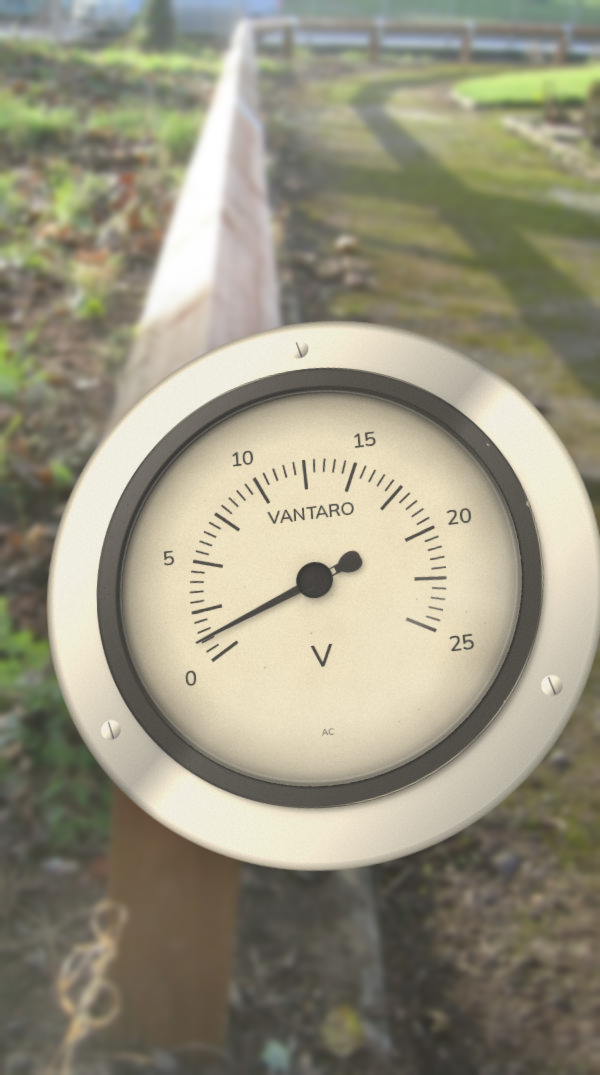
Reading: 1,V
